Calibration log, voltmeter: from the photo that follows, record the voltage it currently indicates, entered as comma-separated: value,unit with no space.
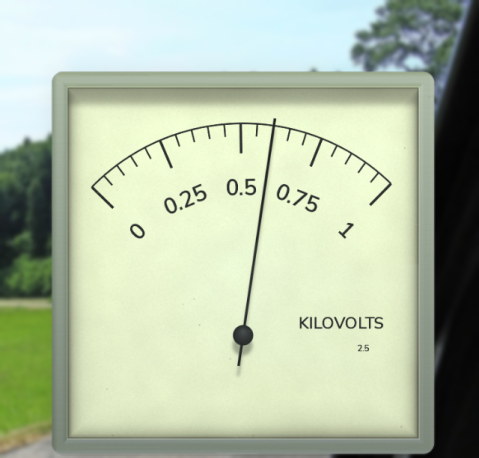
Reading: 0.6,kV
